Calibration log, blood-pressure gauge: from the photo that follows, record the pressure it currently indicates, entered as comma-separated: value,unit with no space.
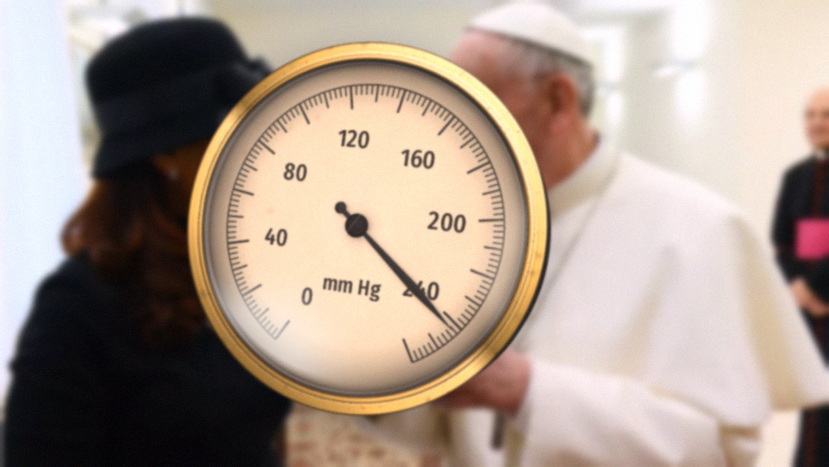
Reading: 242,mmHg
